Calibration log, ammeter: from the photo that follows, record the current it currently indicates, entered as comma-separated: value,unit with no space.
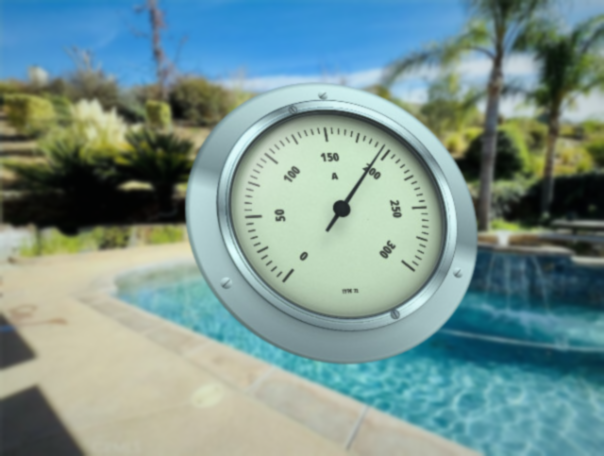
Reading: 195,A
